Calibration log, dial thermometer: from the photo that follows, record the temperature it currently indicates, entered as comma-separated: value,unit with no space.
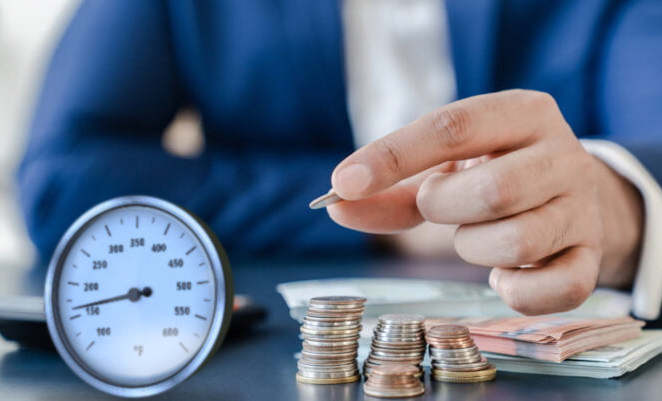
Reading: 162.5,°F
